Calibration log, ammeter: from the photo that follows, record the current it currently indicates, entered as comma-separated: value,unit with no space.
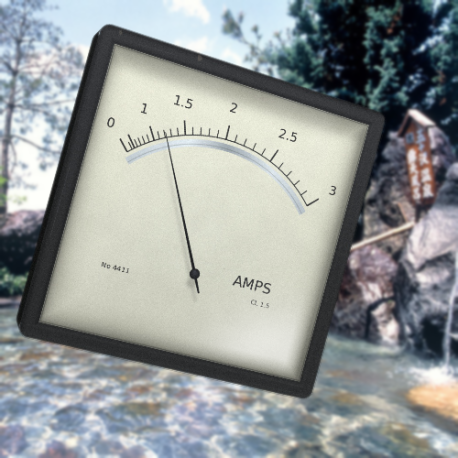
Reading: 1.2,A
